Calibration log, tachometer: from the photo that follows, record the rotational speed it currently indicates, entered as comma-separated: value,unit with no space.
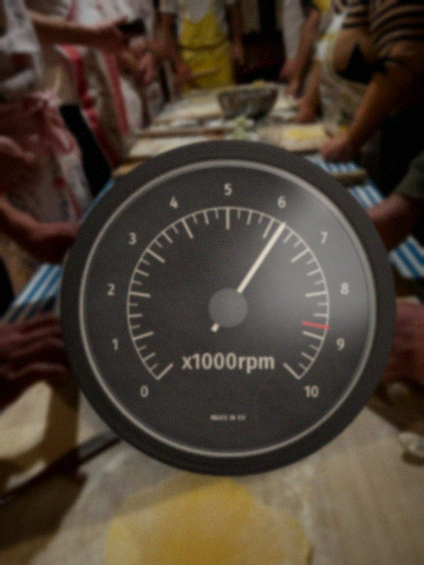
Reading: 6250,rpm
